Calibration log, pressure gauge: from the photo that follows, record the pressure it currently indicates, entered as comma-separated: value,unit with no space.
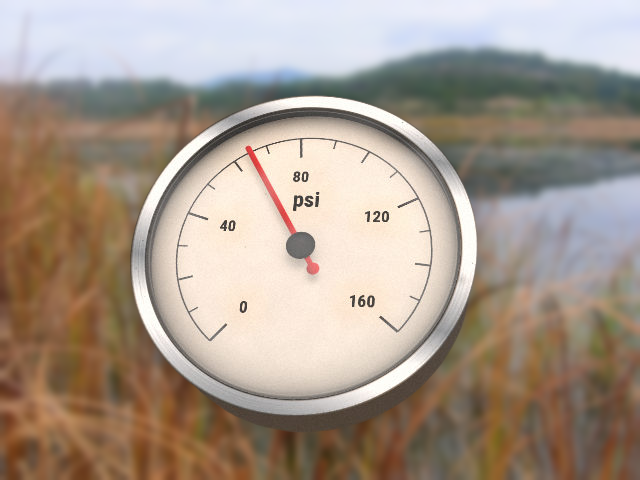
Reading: 65,psi
